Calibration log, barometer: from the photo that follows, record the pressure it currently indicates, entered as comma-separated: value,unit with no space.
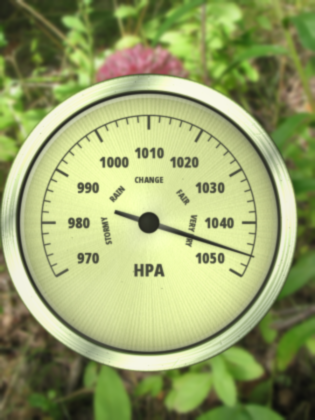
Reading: 1046,hPa
